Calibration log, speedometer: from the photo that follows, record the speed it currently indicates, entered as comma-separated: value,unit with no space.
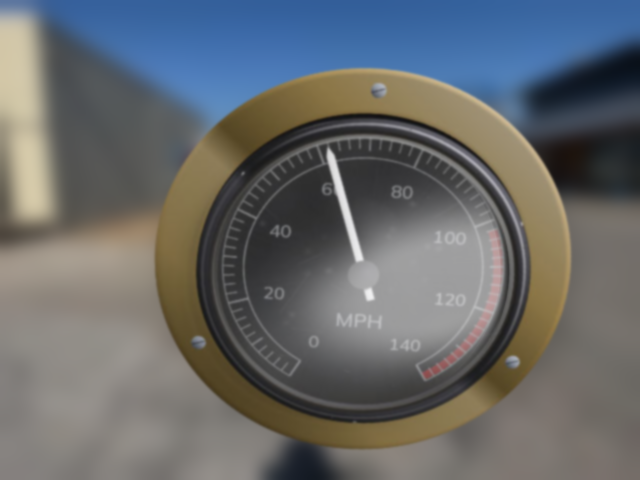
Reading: 62,mph
